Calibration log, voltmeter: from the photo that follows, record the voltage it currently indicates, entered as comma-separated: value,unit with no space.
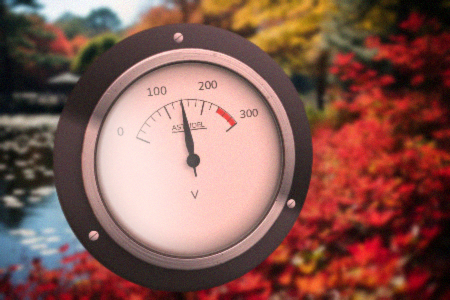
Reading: 140,V
